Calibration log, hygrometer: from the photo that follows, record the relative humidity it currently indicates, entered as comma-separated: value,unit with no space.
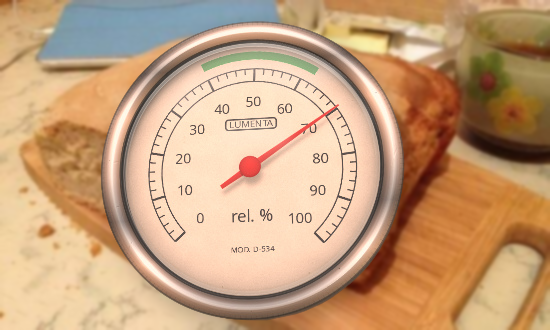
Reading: 70,%
